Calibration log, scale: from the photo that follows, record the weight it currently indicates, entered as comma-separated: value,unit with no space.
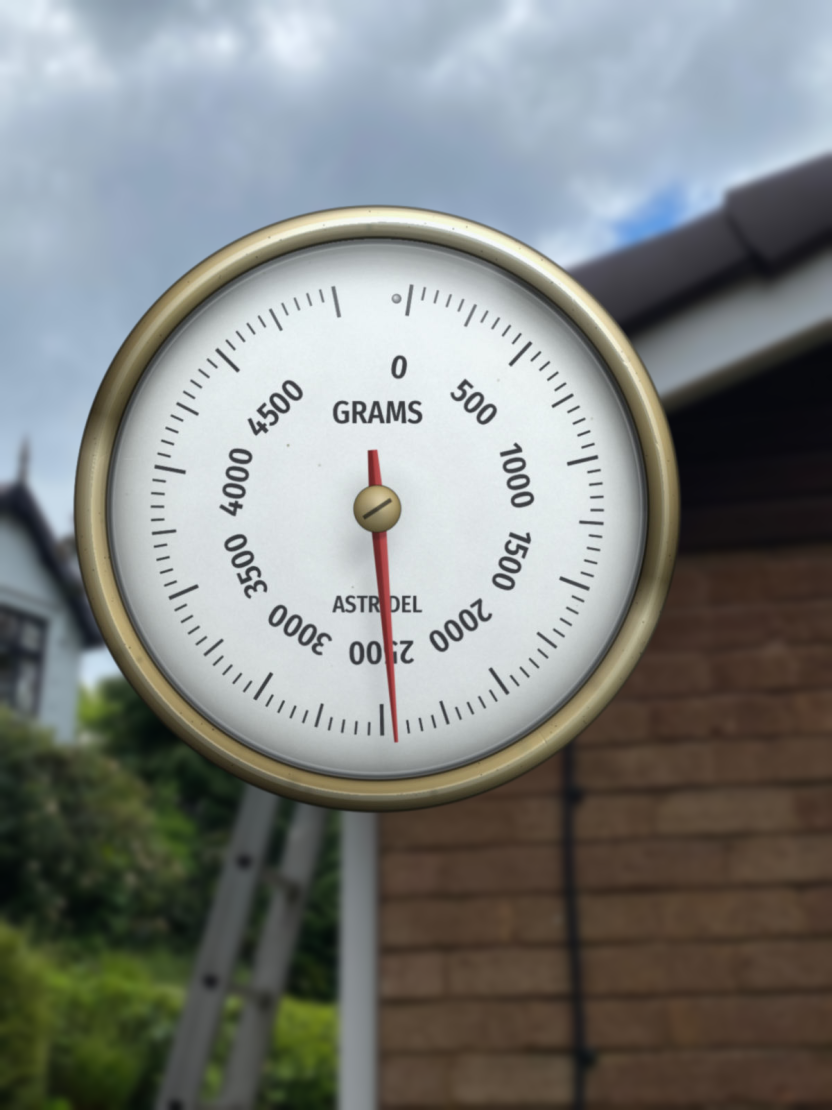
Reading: 2450,g
